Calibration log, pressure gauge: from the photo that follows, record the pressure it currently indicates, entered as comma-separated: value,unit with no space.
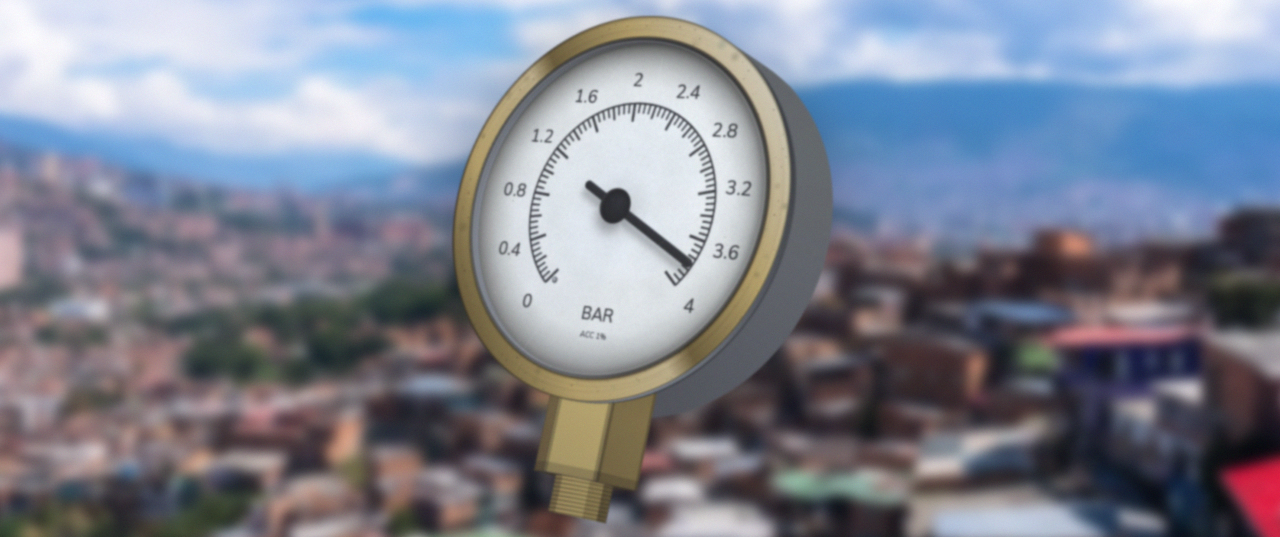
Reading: 3.8,bar
